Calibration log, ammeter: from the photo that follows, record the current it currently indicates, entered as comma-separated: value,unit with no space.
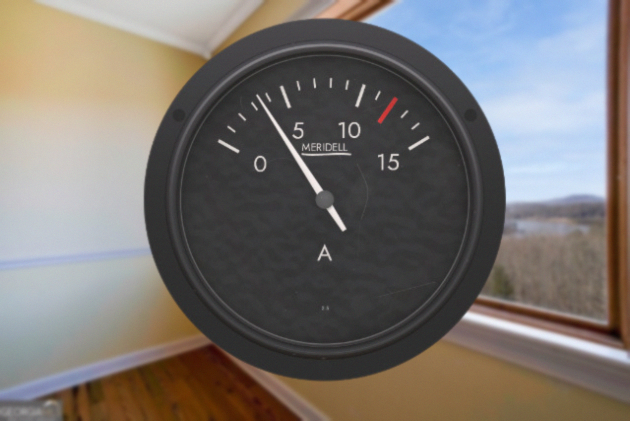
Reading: 3.5,A
